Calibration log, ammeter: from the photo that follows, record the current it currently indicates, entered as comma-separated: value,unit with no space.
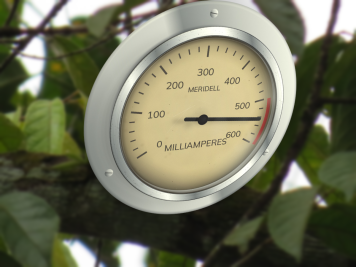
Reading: 540,mA
